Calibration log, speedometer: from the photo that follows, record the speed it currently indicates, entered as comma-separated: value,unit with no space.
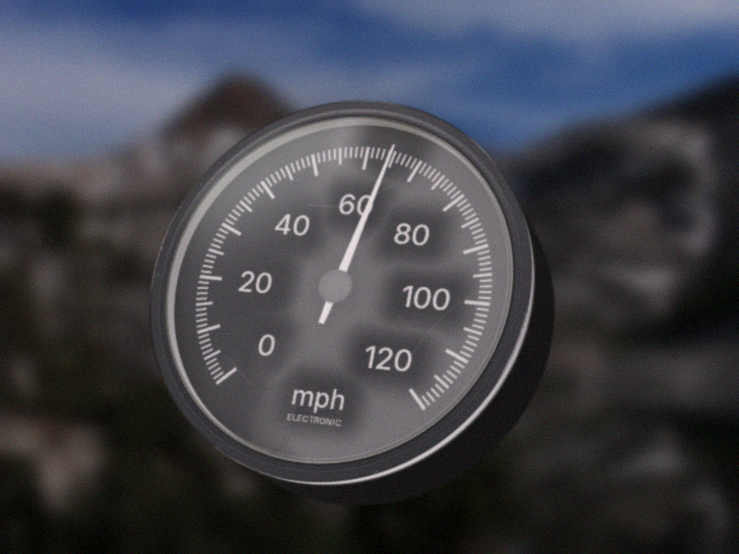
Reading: 65,mph
